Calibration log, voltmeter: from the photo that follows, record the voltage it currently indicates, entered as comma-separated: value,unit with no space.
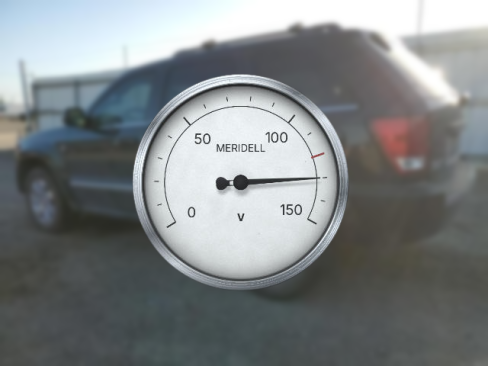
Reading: 130,V
